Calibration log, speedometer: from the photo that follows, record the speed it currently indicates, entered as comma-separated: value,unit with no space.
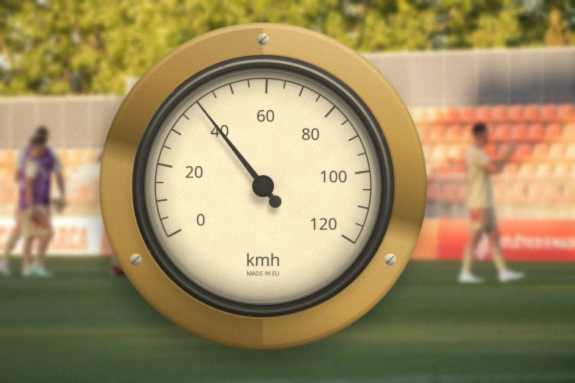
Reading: 40,km/h
